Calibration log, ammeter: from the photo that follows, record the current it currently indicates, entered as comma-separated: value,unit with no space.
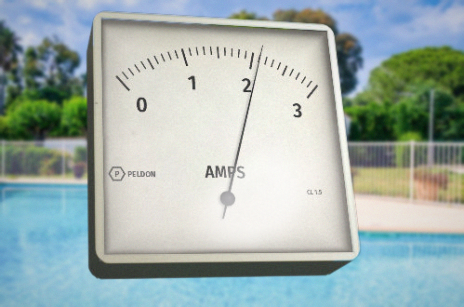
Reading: 2.1,A
